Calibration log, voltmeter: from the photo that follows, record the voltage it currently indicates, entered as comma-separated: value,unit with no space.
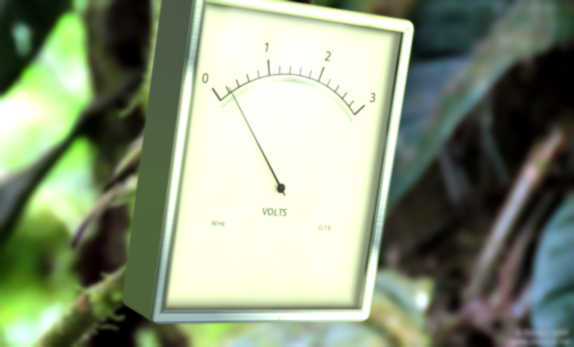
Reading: 0.2,V
